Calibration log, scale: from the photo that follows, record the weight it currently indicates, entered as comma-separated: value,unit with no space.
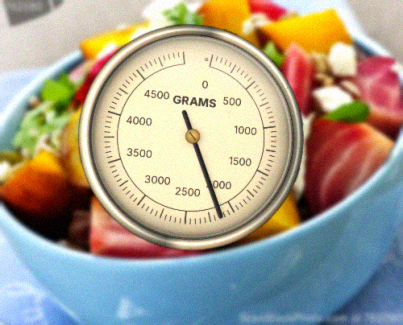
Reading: 2150,g
